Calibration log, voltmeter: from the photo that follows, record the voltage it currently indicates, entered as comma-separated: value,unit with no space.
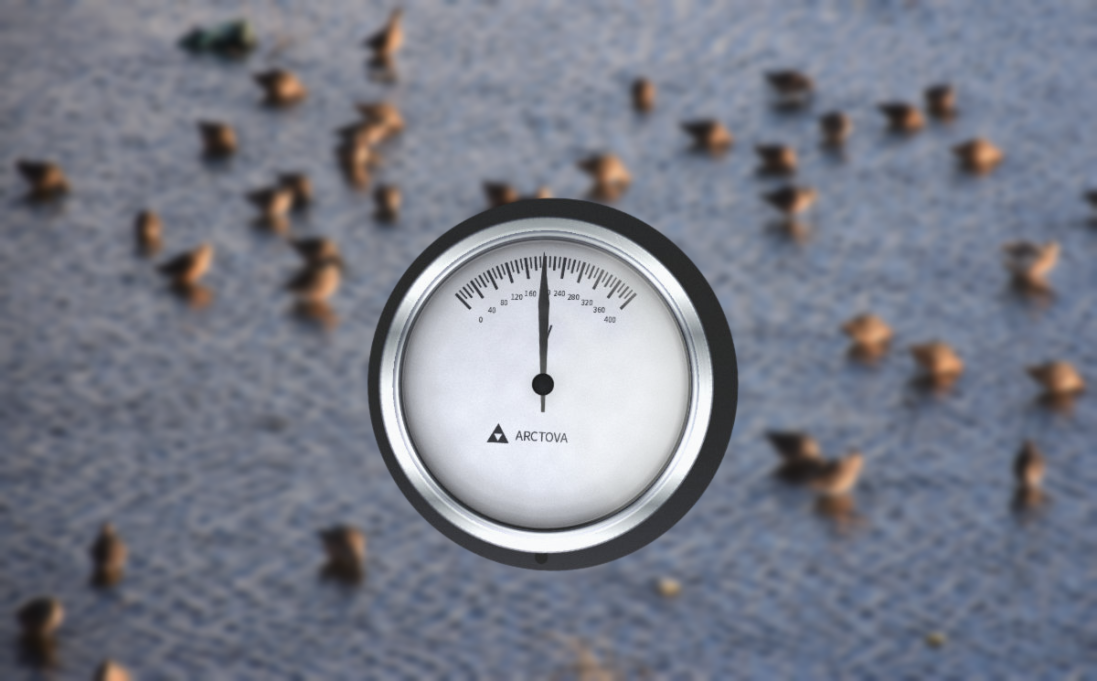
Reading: 200,V
